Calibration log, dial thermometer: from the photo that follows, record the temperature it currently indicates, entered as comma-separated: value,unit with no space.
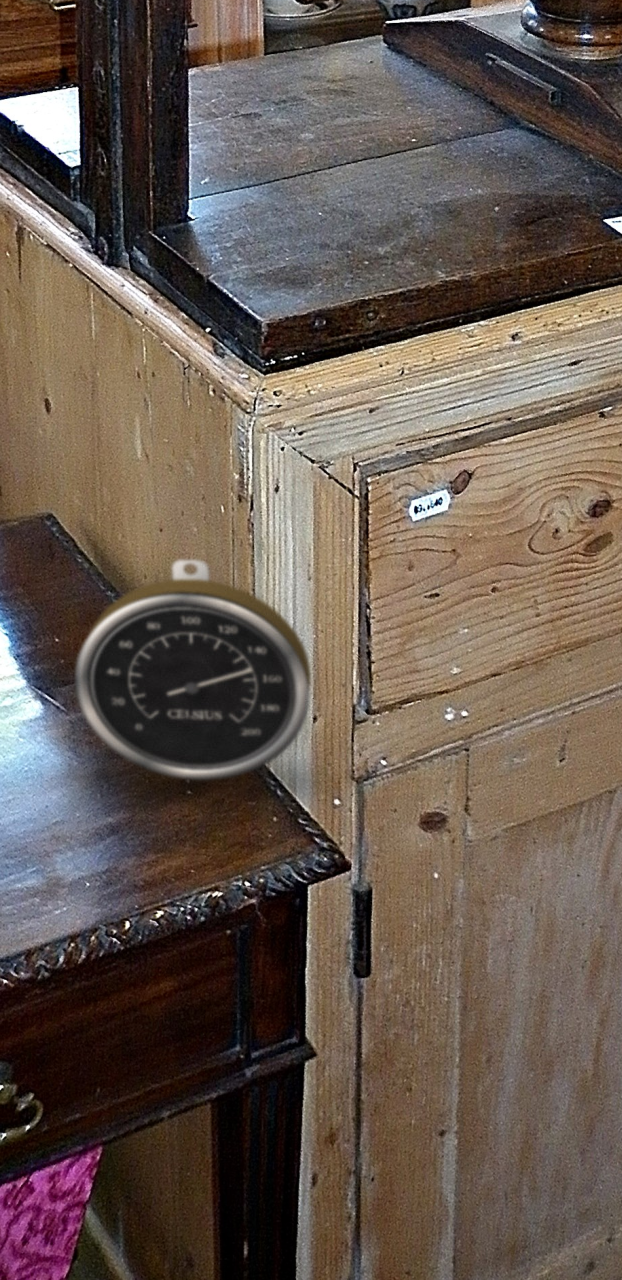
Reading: 150,°C
